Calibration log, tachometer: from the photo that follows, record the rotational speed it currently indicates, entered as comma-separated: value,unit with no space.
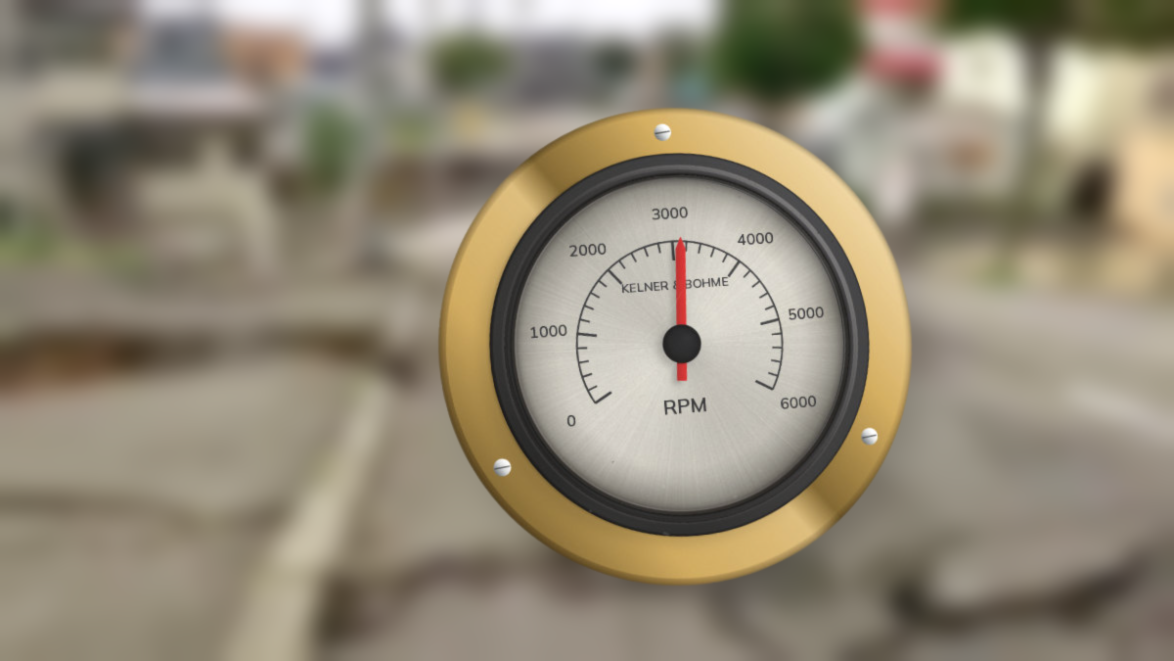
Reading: 3100,rpm
